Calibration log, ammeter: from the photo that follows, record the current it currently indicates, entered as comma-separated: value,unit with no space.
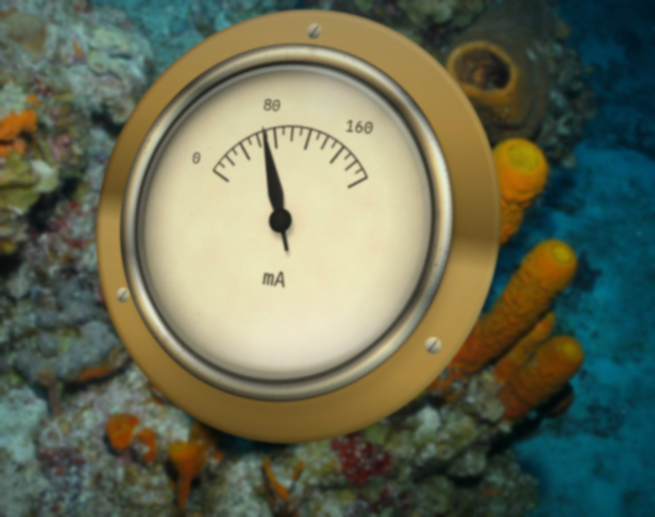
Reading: 70,mA
